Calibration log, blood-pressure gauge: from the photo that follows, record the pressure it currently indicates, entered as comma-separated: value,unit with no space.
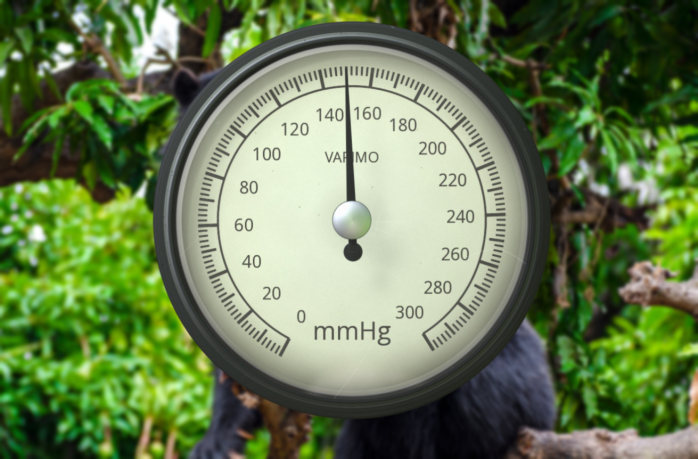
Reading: 150,mmHg
